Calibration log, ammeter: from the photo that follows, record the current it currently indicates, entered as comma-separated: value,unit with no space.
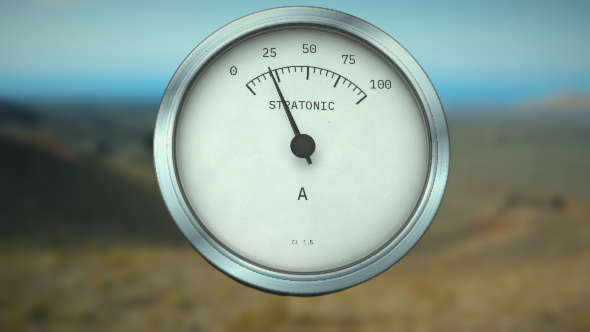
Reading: 20,A
